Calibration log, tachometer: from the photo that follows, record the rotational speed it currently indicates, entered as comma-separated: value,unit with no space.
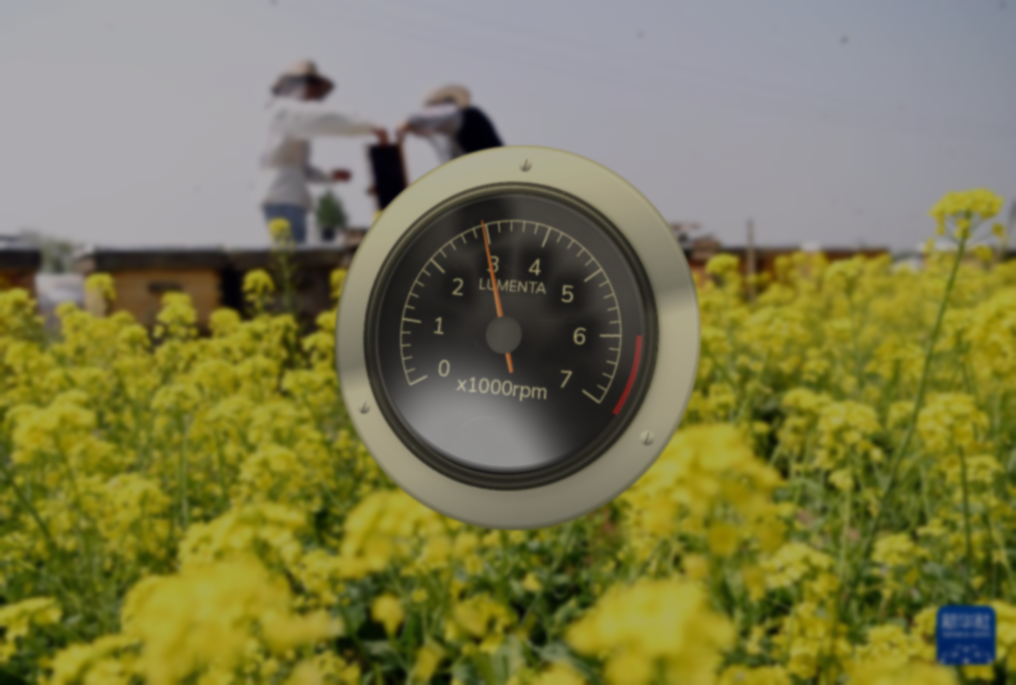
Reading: 3000,rpm
